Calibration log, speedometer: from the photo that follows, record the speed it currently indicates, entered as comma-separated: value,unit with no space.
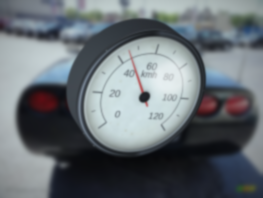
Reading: 45,km/h
